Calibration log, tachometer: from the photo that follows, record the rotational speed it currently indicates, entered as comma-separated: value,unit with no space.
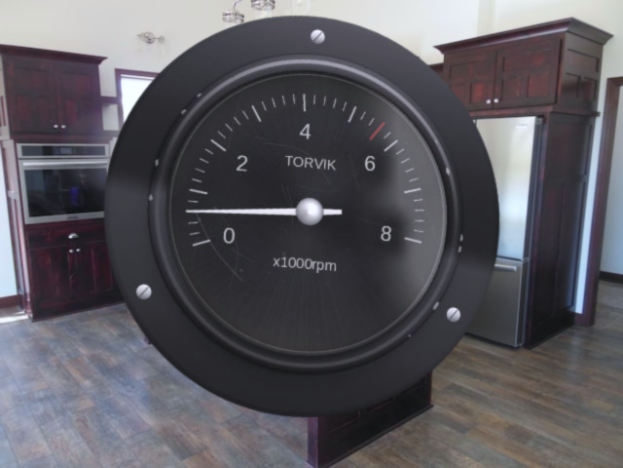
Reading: 600,rpm
